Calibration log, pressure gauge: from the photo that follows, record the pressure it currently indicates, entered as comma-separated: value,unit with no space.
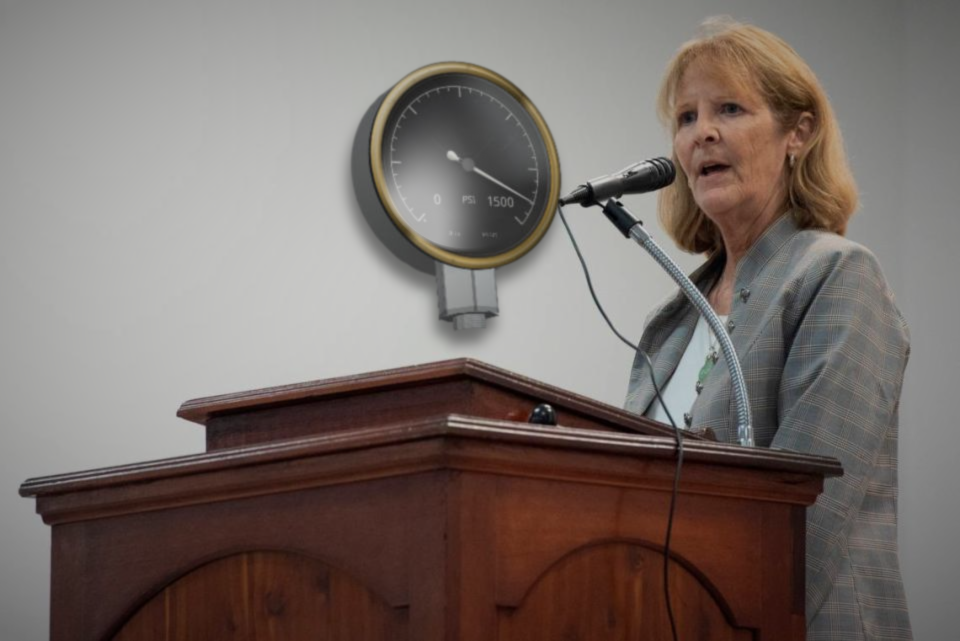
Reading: 1400,psi
